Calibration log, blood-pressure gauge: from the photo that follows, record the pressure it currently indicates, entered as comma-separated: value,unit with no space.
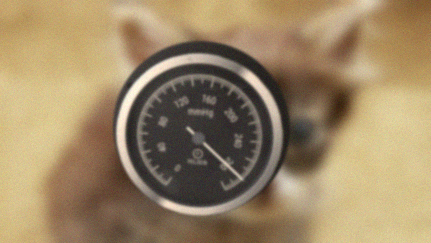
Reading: 280,mmHg
